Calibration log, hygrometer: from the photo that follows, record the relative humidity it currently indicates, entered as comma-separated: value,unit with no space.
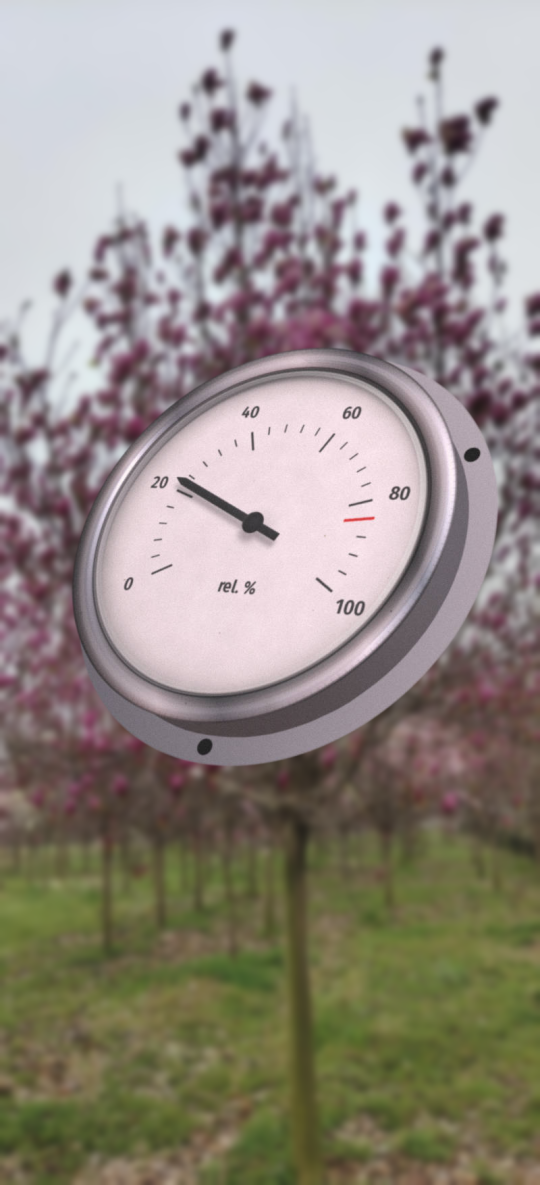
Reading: 22,%
